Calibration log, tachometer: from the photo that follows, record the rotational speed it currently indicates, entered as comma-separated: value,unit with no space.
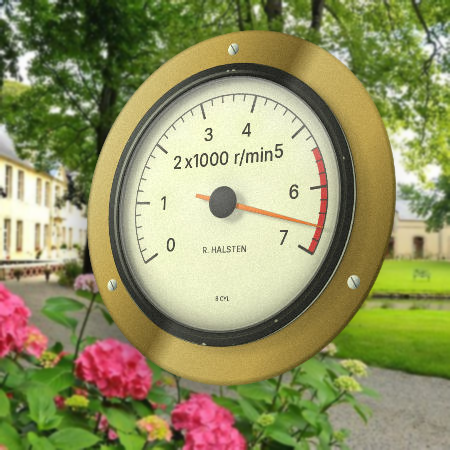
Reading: 6600,rpm
